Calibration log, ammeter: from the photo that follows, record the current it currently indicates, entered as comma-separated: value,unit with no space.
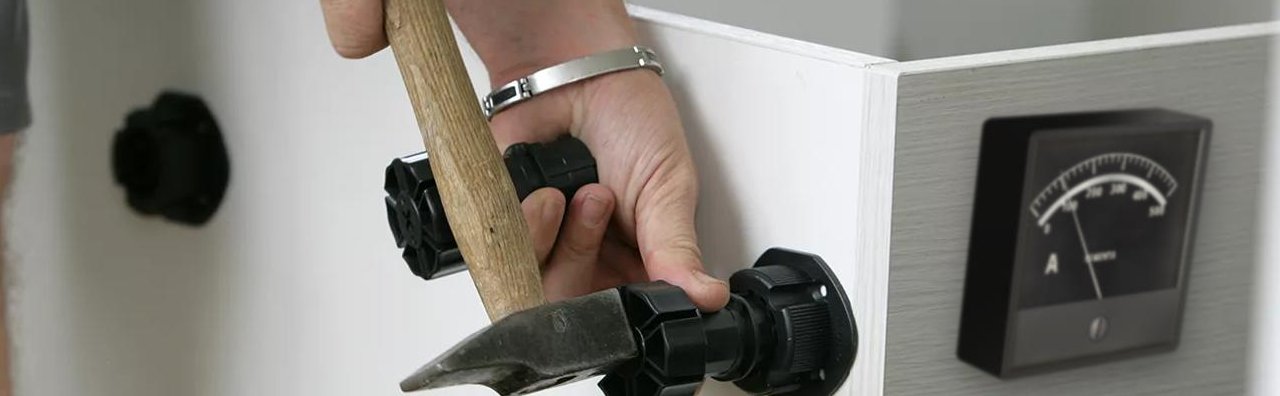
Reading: 100,A
